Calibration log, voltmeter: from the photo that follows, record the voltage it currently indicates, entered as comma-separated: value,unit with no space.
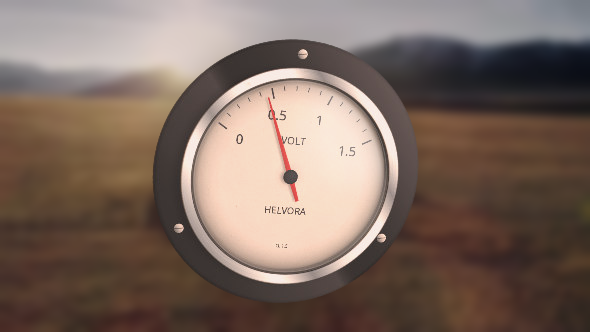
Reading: 0.45,V
